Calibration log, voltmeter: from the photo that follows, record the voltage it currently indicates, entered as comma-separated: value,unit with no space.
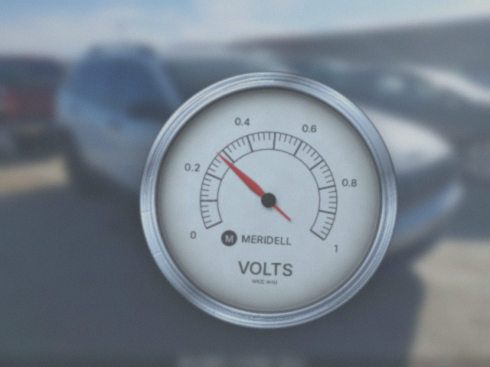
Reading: 0.28,V
